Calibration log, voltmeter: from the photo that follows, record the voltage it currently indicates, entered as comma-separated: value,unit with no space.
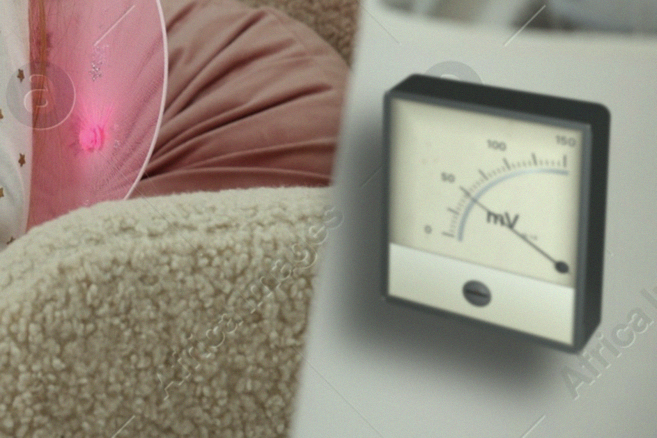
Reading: 50,mV
